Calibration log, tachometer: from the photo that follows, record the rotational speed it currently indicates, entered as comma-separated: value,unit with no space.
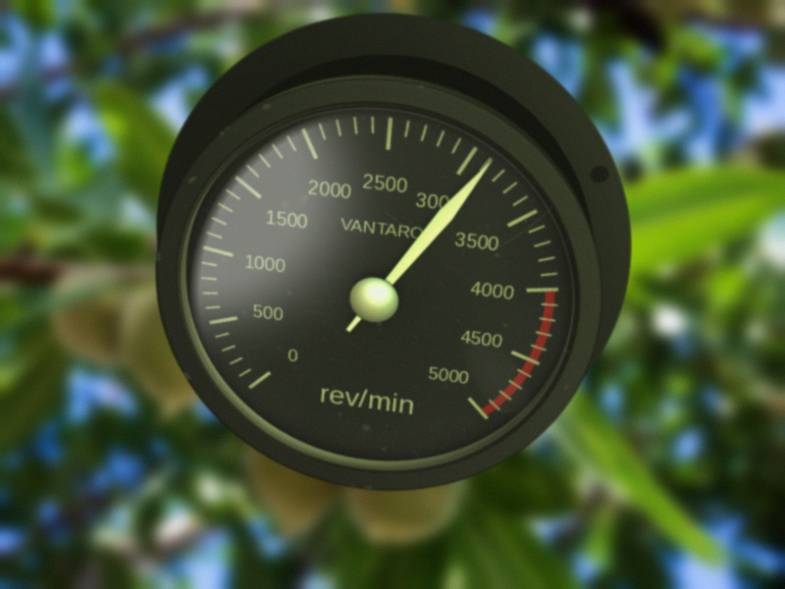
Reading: 3100,rpm
